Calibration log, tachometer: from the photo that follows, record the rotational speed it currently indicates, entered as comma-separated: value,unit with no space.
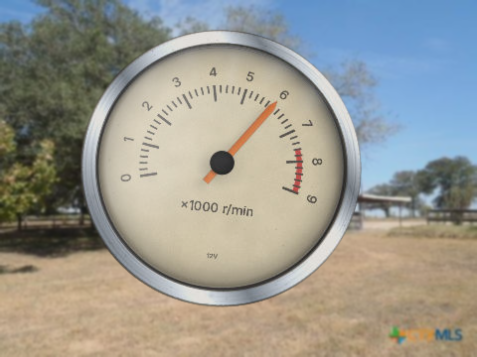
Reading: 6000,rpm
